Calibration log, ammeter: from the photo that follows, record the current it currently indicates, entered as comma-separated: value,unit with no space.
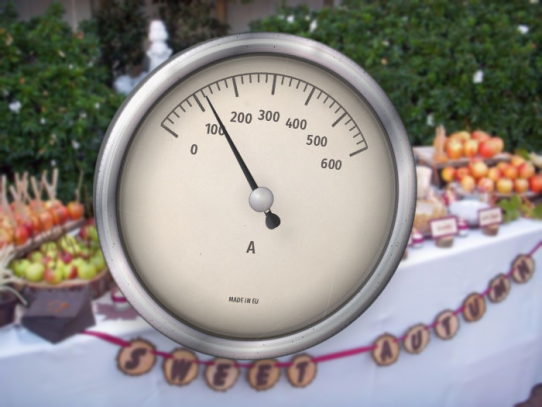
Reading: 120,A
